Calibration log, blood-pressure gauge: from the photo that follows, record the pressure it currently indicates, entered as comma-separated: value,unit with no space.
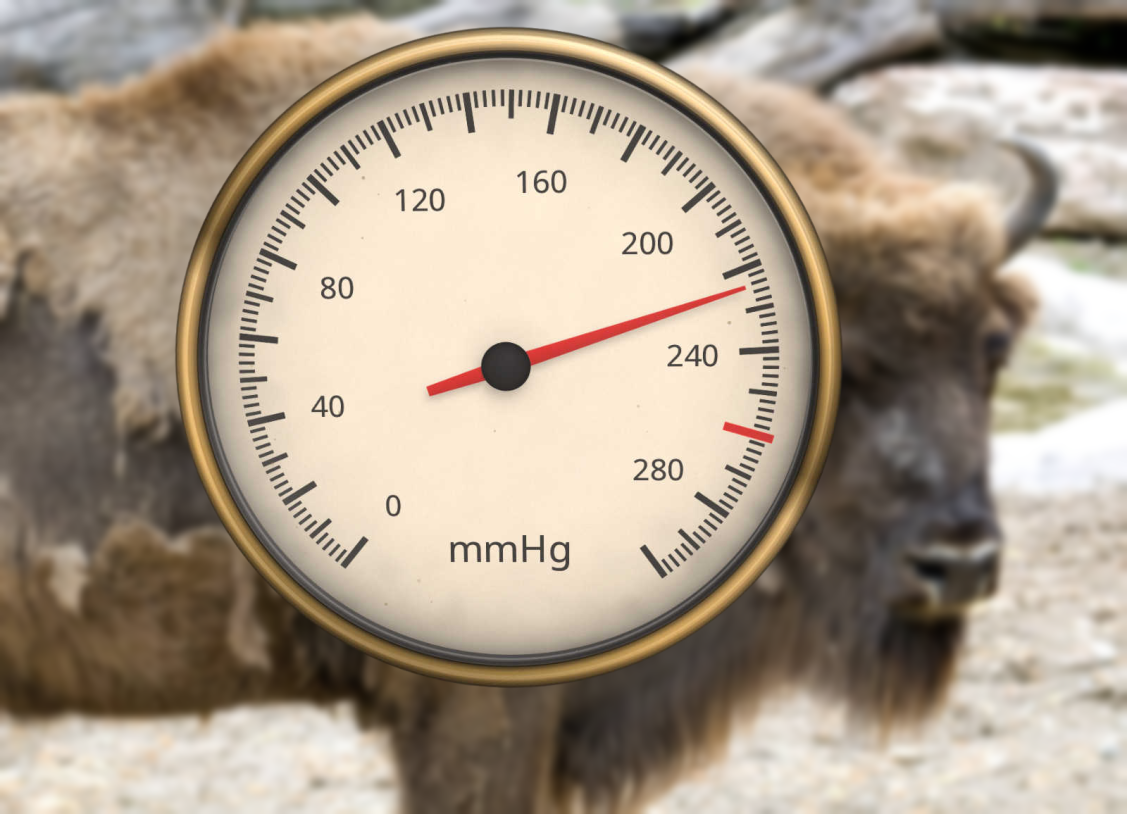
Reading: 224,mmHg
